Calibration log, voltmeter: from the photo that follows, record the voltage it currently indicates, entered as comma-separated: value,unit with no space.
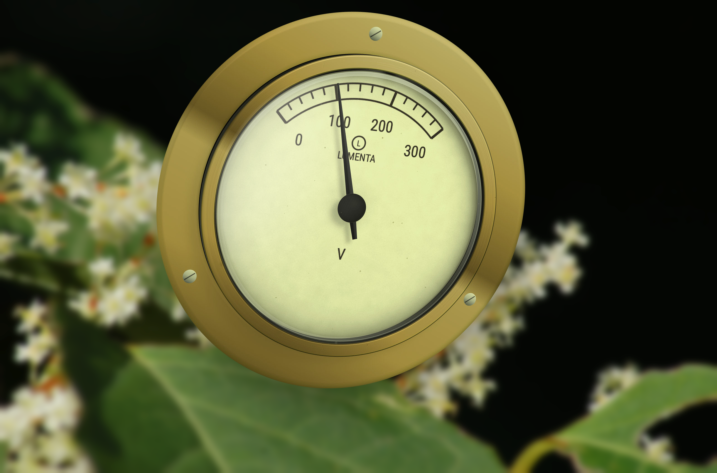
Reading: 100,V
